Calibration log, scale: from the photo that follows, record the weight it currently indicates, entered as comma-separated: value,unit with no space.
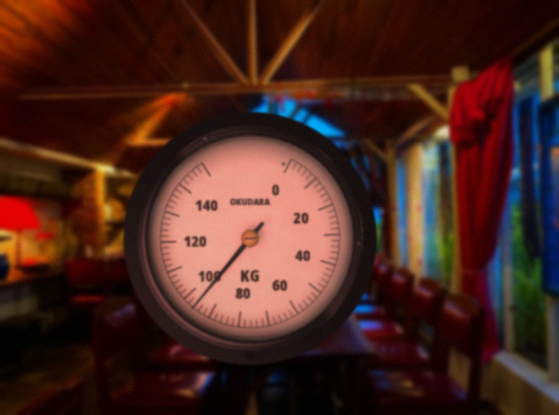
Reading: 96,kg
